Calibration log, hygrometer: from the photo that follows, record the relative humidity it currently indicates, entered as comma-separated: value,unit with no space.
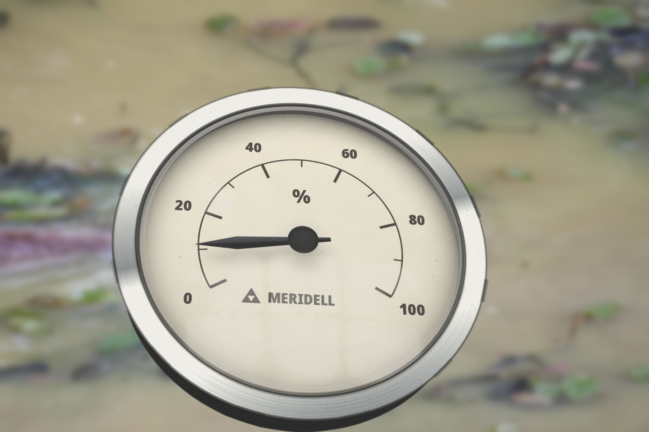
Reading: 10,%
